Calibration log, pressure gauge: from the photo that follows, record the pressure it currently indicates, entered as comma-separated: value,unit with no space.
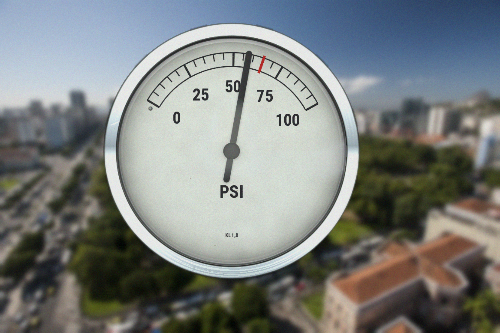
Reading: 57.5,psi
